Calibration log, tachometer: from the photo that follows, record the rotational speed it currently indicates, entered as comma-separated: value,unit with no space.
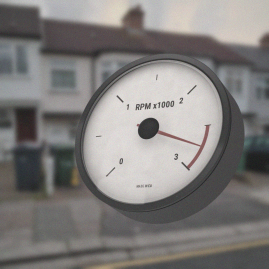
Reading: 2750,rpm
